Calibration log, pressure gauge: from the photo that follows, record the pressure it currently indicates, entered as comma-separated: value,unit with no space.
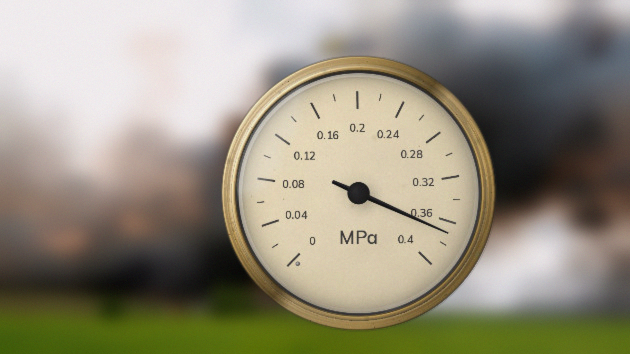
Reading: 0.37,MPa
